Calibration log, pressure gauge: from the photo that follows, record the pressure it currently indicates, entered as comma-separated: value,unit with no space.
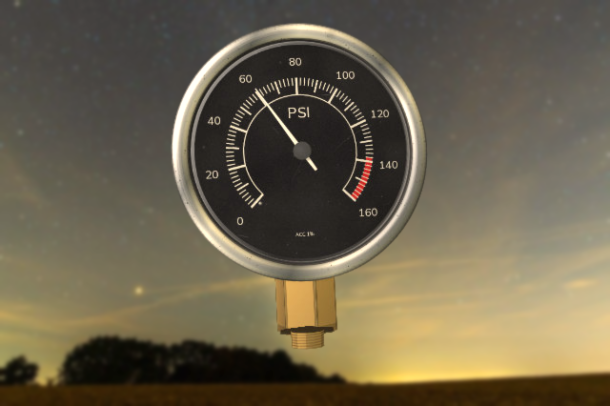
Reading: 60,psi
